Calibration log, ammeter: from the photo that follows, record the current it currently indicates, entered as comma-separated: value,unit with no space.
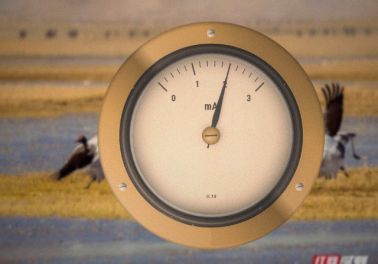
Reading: 2,mA
